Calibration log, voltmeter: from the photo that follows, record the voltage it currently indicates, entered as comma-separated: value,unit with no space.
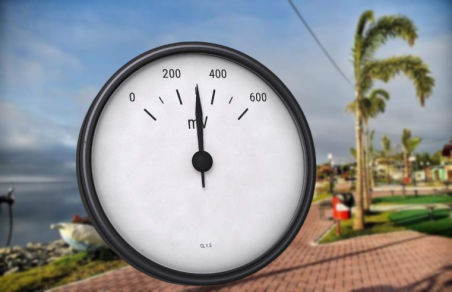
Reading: 300,mV
